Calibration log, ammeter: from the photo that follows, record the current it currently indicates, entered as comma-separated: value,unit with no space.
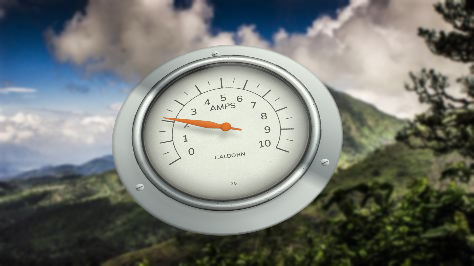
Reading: 2,A
